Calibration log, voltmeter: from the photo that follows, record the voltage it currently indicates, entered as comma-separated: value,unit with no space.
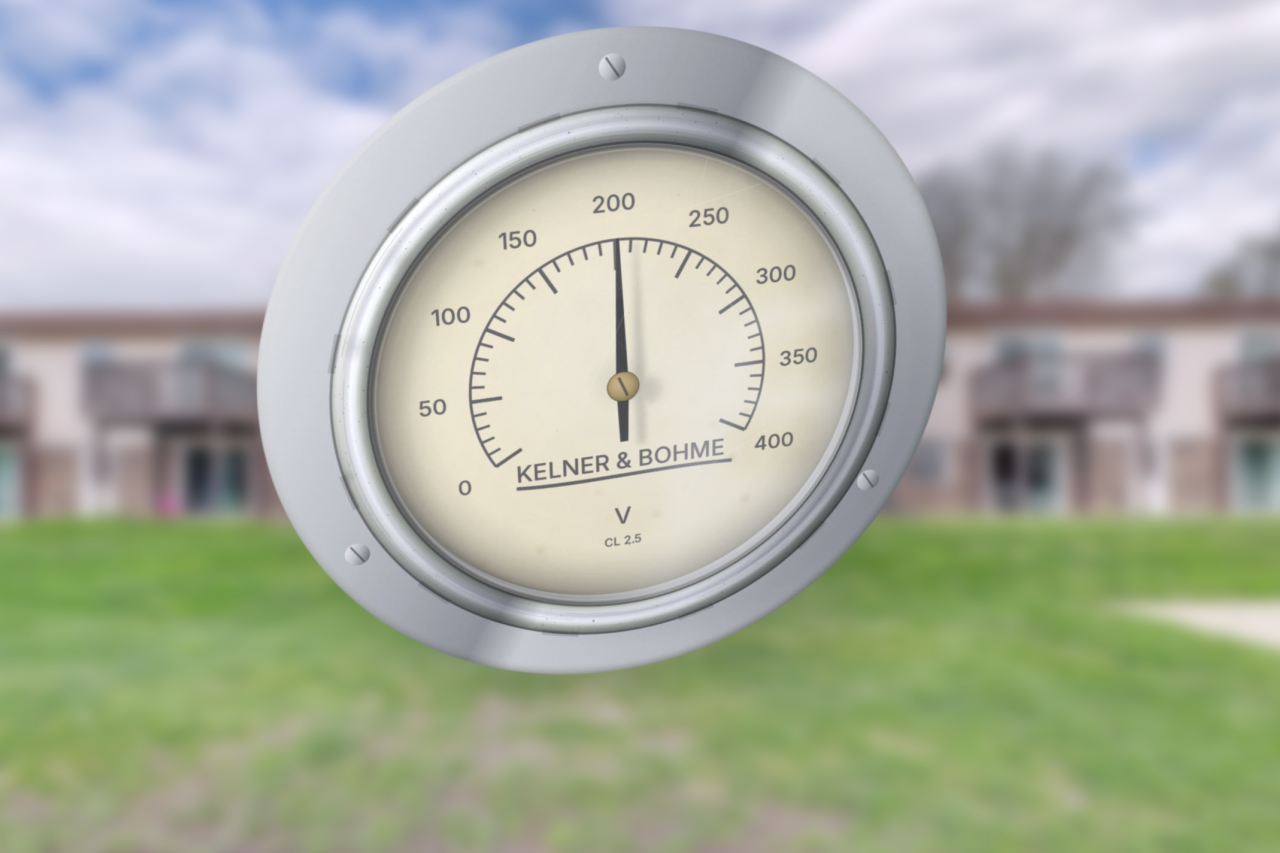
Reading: 200,V
